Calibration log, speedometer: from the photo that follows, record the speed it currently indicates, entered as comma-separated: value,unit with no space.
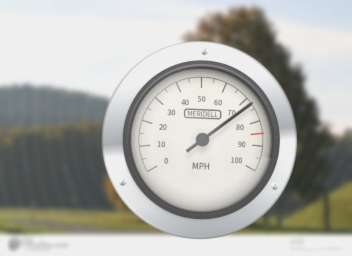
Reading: 72.5,mph
